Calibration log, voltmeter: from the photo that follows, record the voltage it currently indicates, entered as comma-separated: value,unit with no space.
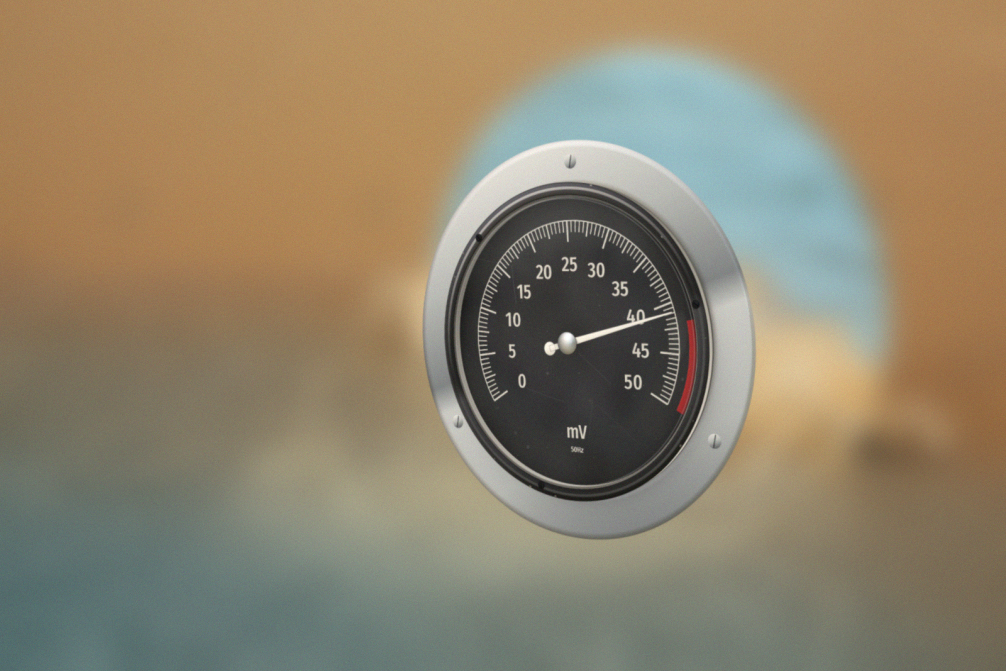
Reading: 41,mV
